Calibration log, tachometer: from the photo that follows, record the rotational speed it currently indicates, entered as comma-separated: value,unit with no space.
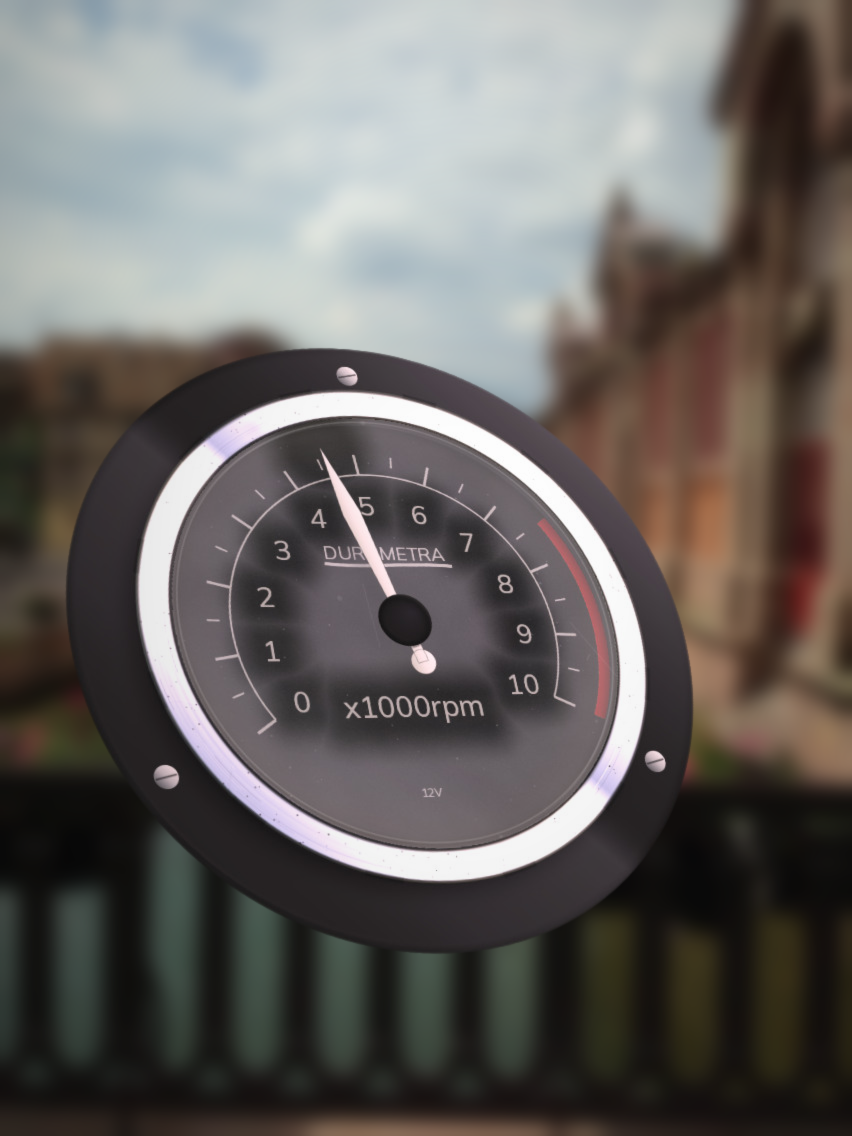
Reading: 4500,rpm
